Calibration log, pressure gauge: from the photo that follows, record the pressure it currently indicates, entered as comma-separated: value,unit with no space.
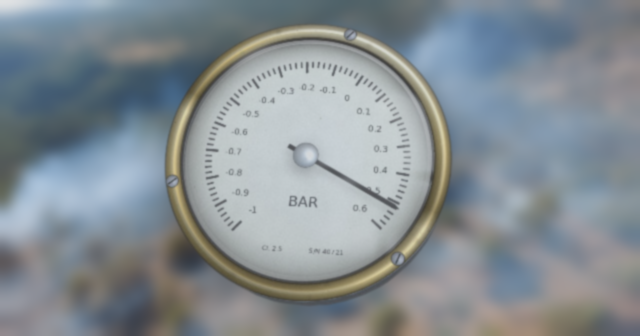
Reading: 0.52,bar
